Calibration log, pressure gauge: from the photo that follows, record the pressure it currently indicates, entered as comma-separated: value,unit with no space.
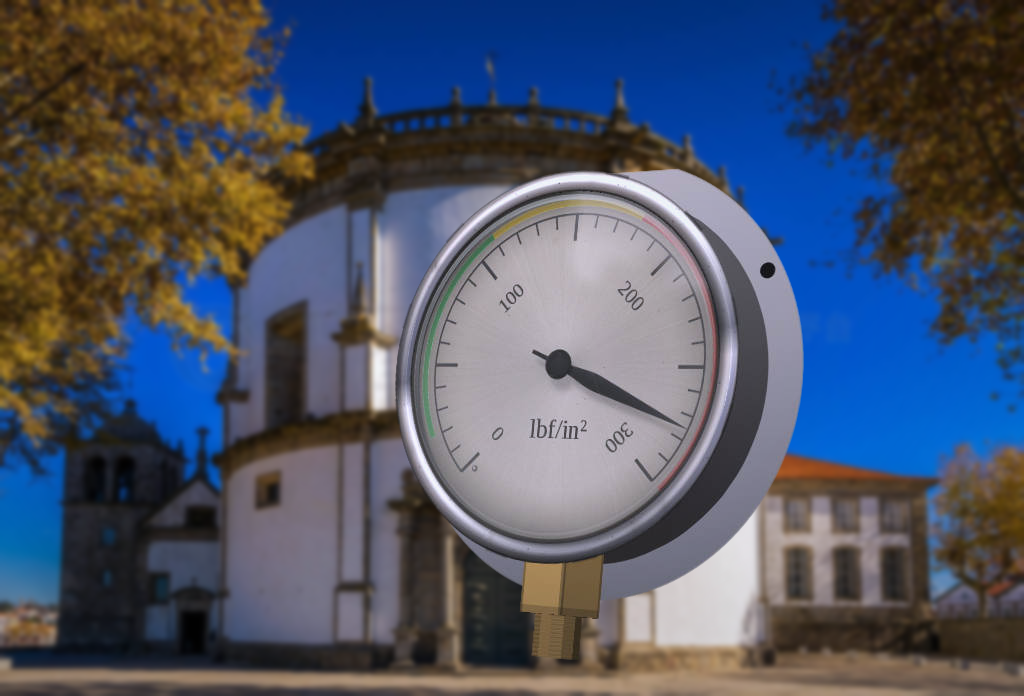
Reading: 275,psi
